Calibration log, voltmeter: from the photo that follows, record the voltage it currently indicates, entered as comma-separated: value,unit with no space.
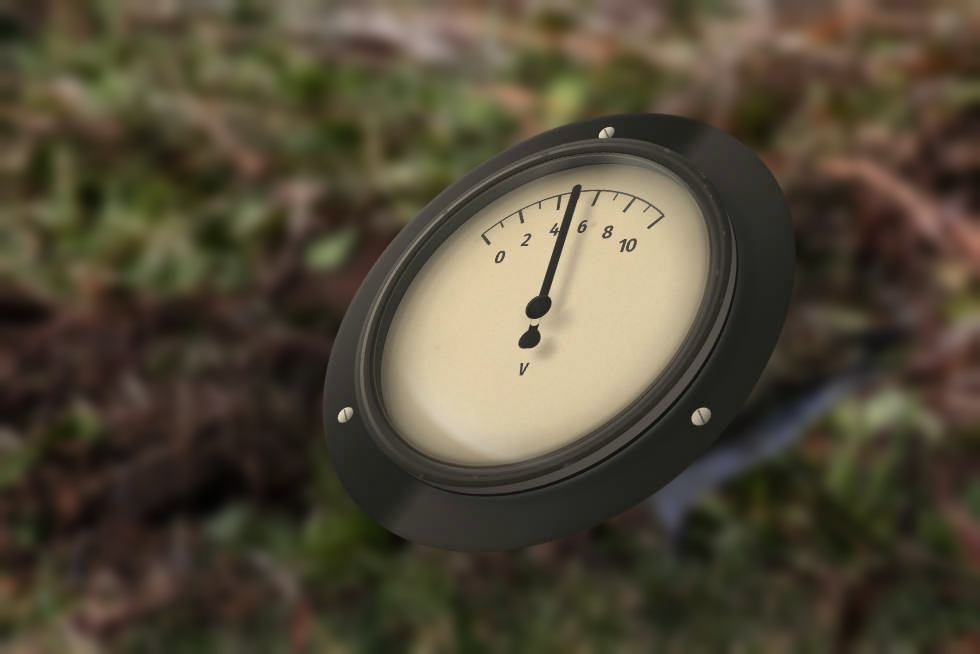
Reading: 5,V
